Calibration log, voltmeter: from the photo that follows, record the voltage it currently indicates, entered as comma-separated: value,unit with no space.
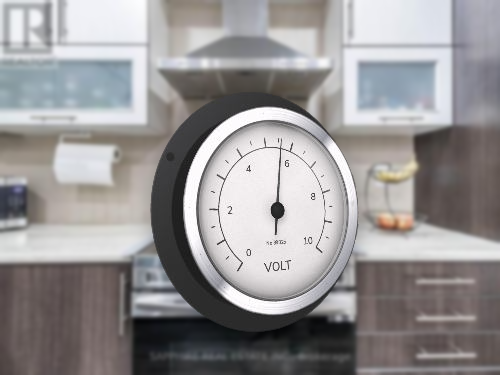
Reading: 5.5,V
